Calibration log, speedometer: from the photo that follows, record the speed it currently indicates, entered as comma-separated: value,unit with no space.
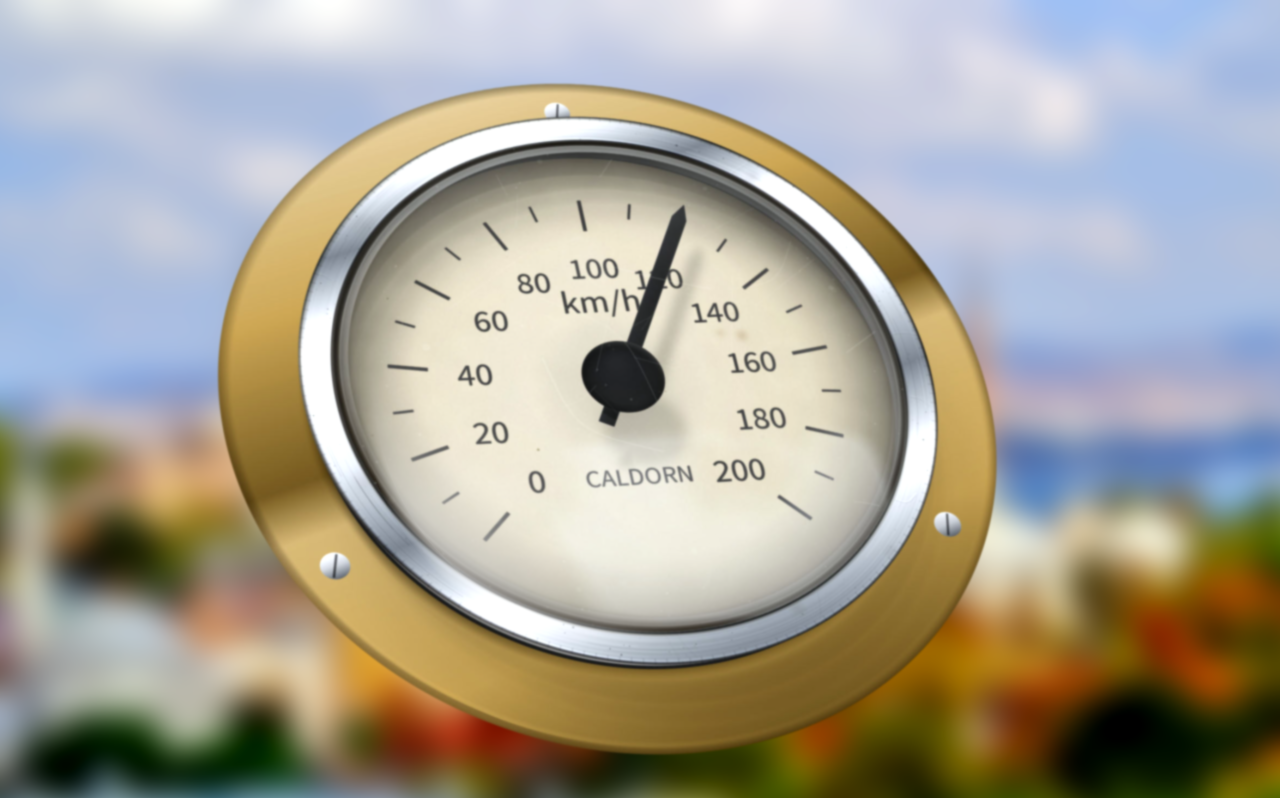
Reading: 120,km/h
